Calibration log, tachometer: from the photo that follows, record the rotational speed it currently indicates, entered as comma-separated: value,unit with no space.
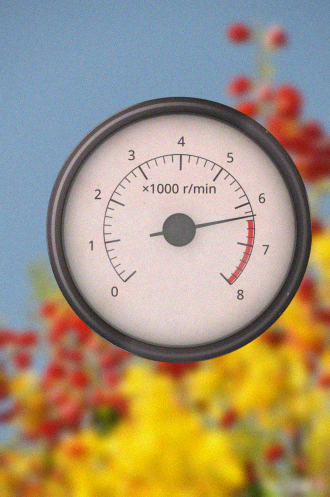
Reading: 6300,rpm
